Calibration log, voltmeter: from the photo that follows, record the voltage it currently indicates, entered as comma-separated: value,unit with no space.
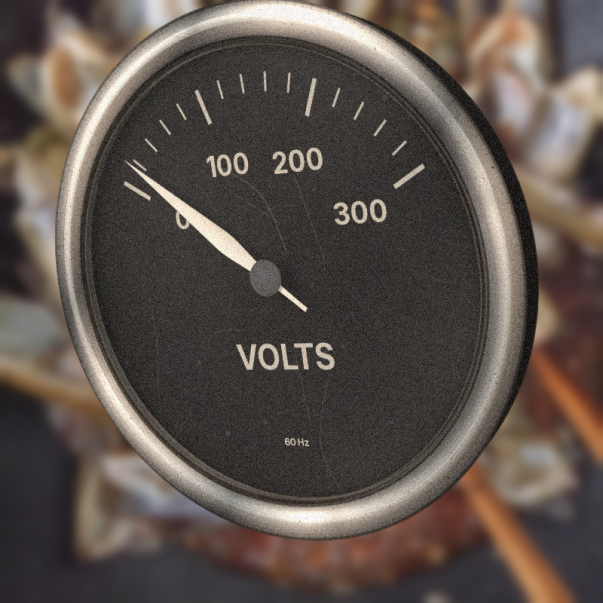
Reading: 20,V
